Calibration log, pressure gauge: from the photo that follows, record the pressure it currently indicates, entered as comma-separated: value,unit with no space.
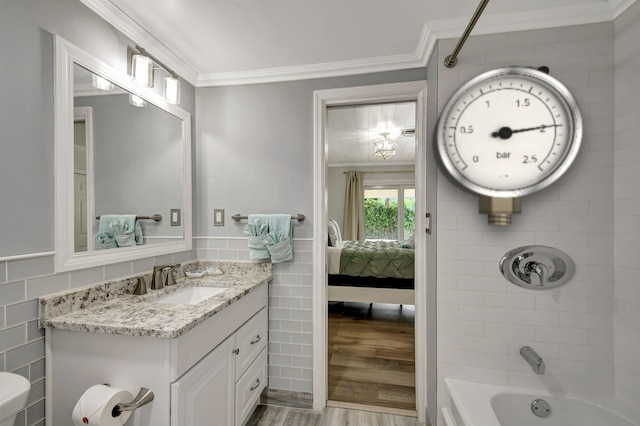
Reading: 2,bar
